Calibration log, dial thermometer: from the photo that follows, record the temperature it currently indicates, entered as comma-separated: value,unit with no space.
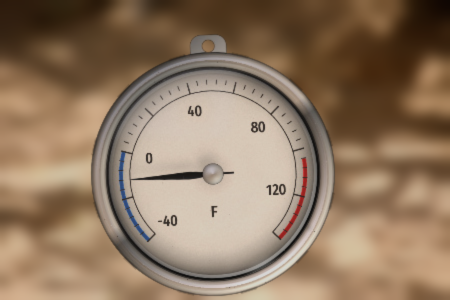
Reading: -12,°F
